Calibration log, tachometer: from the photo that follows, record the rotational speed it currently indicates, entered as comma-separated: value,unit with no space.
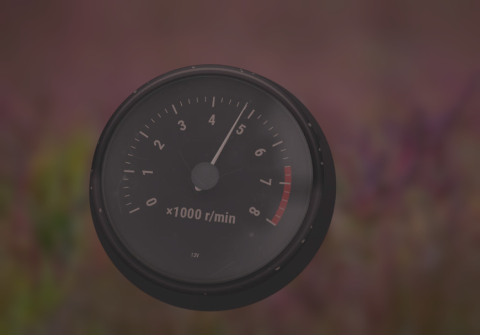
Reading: 4800,rpm
